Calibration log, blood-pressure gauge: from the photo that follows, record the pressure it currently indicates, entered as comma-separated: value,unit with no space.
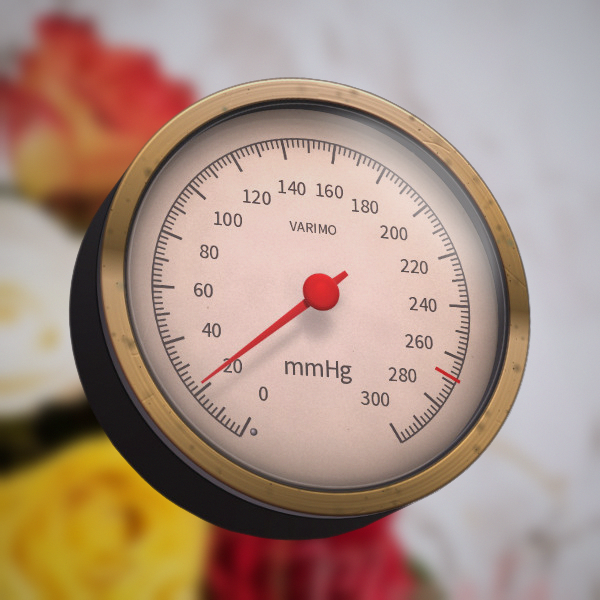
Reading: 22,mmHg
